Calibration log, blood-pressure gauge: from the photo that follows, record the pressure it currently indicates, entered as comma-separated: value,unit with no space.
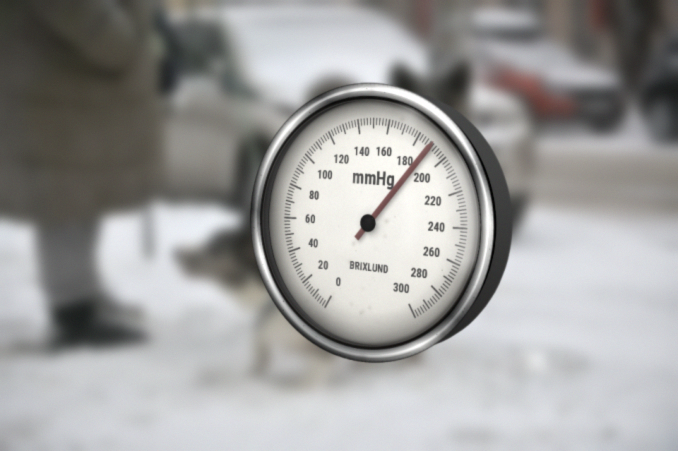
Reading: 190,mmHg
